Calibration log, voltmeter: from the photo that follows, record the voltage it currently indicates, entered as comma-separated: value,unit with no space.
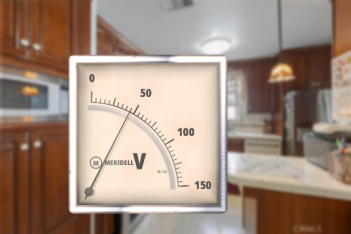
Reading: 45,V
